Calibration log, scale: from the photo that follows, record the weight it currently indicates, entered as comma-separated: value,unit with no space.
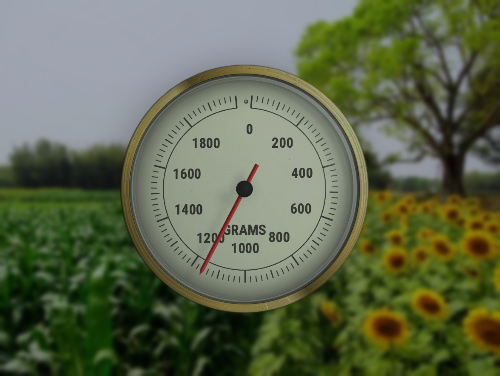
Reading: 1160,g
